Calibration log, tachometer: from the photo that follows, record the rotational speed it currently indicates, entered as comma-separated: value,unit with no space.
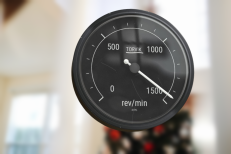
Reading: 1450,rpm
